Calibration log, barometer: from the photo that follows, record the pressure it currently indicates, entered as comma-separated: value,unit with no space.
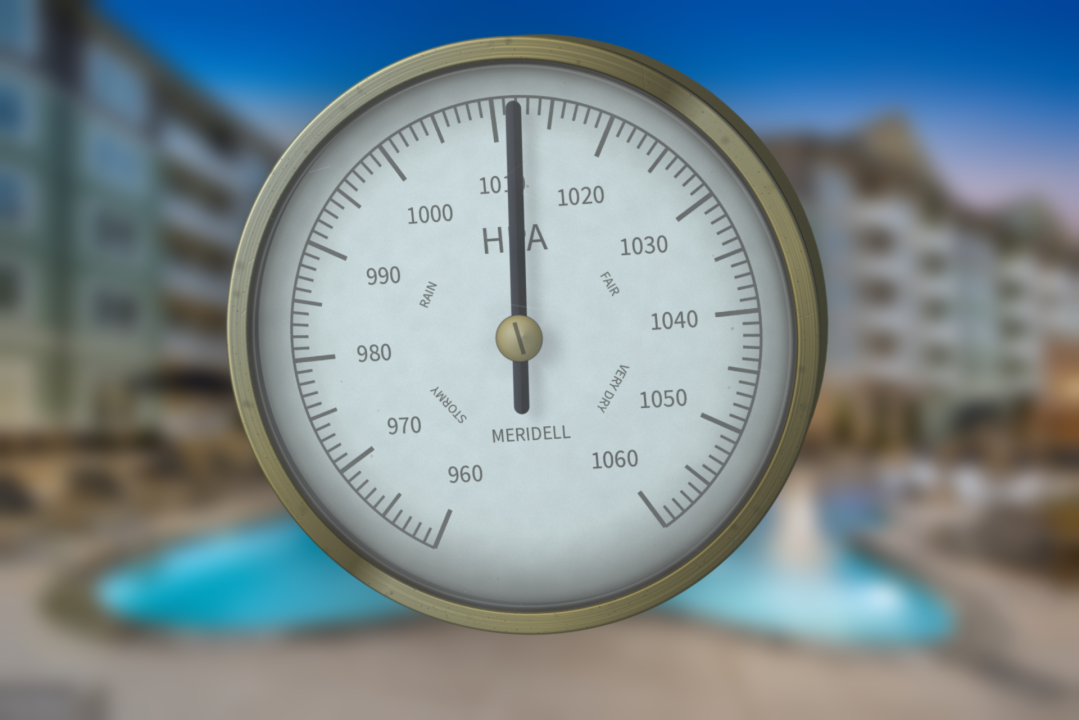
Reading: 1012,hPa
